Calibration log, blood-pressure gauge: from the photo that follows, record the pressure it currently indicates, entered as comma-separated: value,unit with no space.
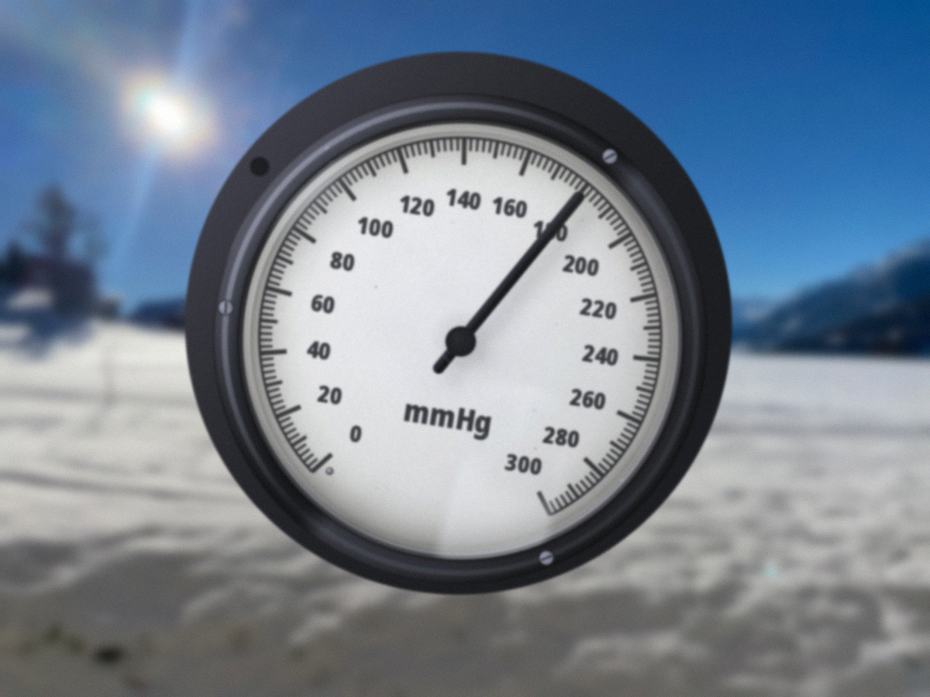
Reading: 180,mmHg
